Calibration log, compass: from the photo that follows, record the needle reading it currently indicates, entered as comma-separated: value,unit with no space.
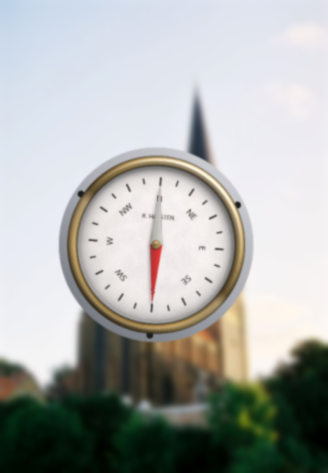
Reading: 180,°
